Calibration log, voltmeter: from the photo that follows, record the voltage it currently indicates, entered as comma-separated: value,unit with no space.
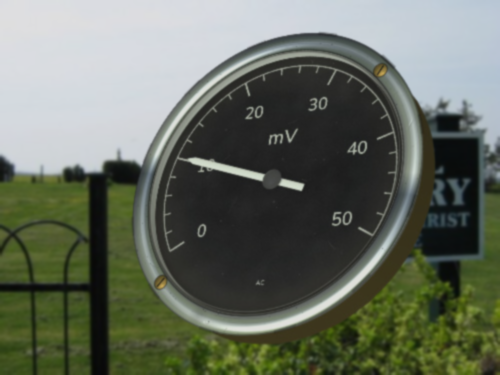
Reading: 10,mV
